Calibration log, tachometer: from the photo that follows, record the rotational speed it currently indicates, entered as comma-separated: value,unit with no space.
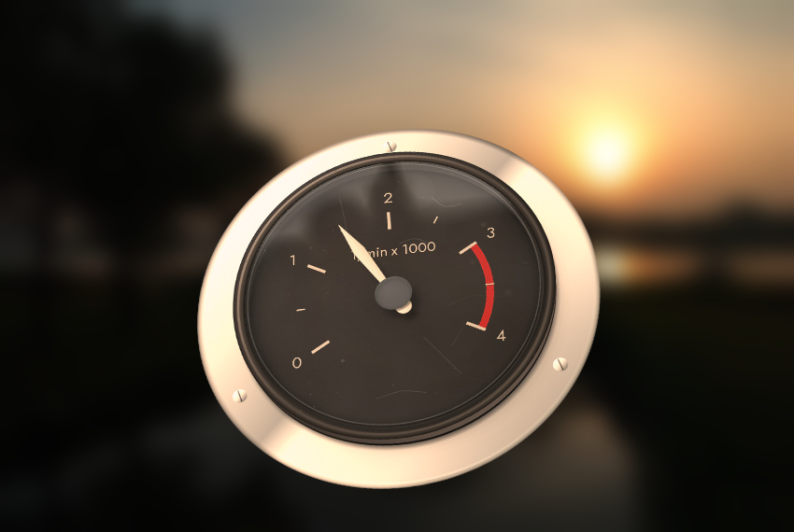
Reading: 1500,rpm
